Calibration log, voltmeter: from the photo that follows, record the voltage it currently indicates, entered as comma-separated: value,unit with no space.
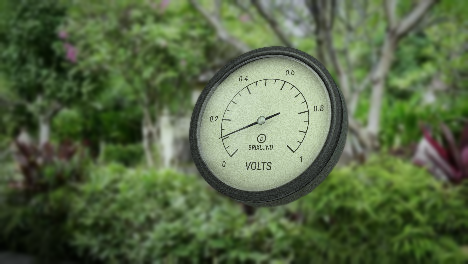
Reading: 0.1,V
